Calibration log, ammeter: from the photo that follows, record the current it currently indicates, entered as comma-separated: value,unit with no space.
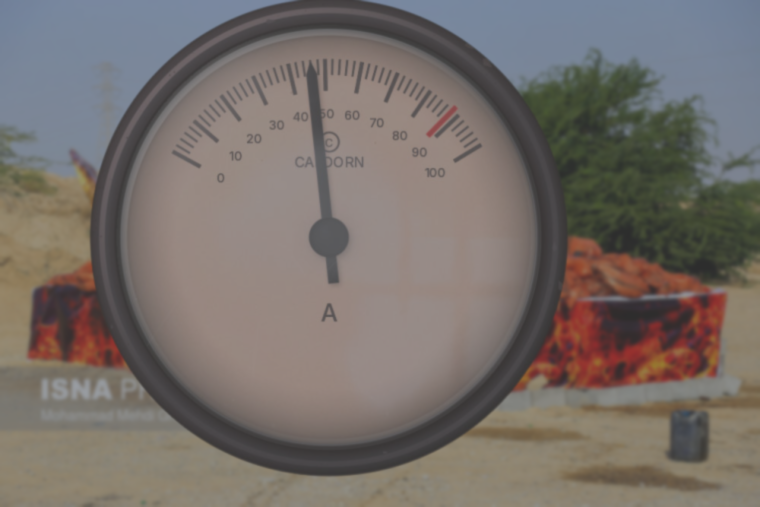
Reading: 46,A
